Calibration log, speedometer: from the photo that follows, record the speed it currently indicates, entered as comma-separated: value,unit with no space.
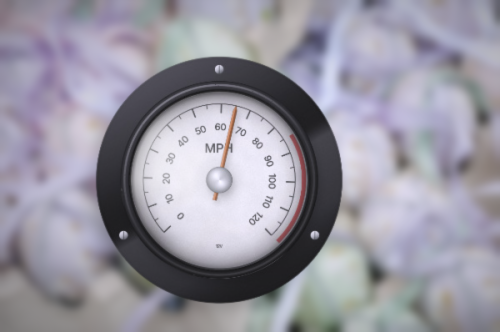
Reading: 65,mph
